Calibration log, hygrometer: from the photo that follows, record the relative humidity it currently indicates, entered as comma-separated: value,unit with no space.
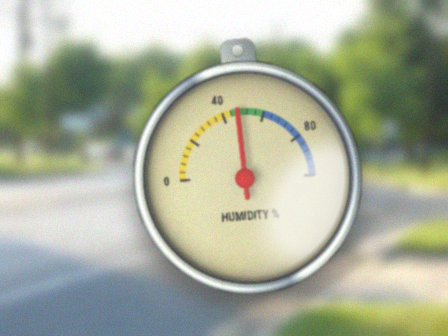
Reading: 48,%
